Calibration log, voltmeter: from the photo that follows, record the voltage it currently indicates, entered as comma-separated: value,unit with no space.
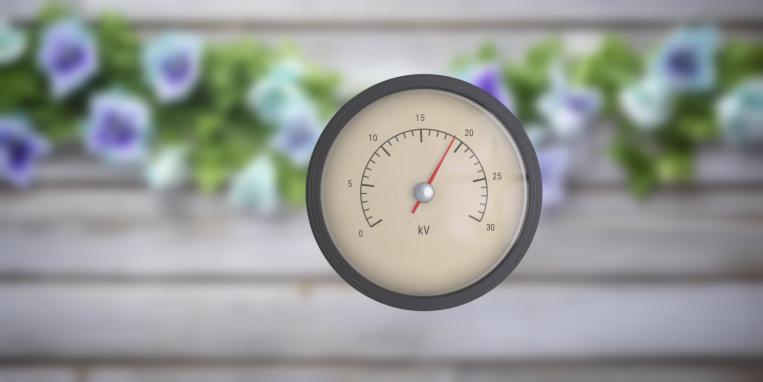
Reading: 19,kV
